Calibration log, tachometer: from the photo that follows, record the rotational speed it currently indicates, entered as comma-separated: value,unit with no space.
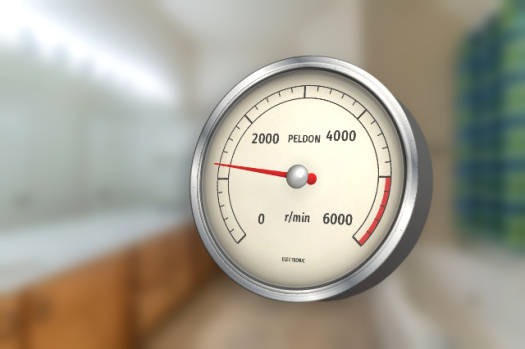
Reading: 1200,rpm
